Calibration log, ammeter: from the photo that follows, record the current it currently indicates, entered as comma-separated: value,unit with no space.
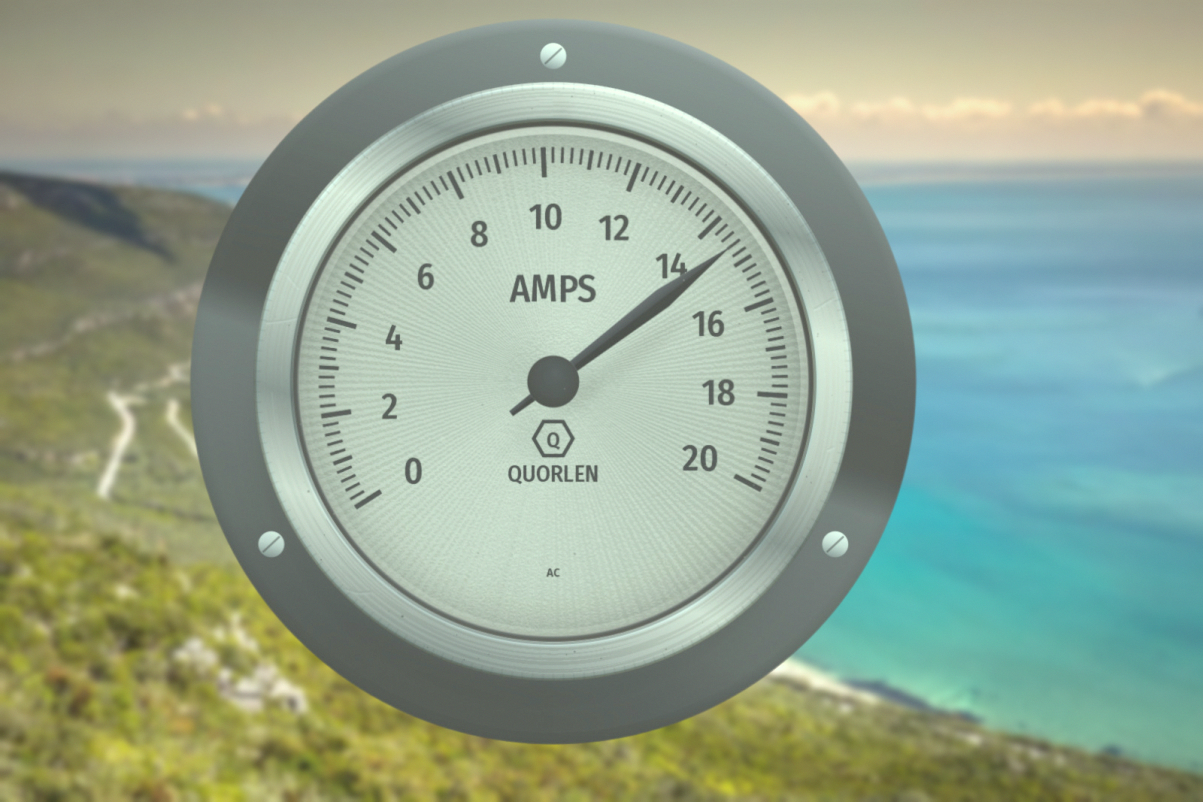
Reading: 14.6,A
